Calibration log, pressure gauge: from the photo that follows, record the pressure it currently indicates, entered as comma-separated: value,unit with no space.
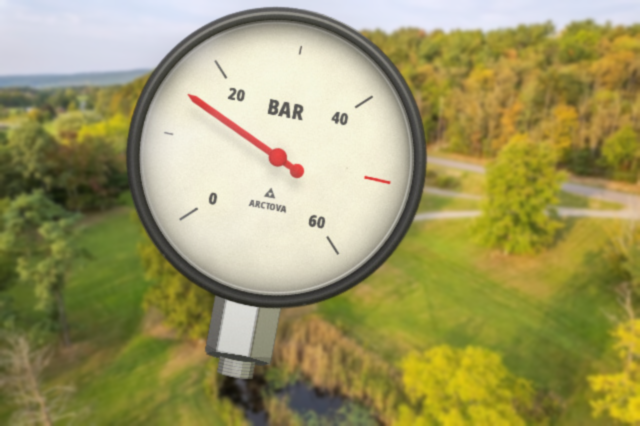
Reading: 15,bar
